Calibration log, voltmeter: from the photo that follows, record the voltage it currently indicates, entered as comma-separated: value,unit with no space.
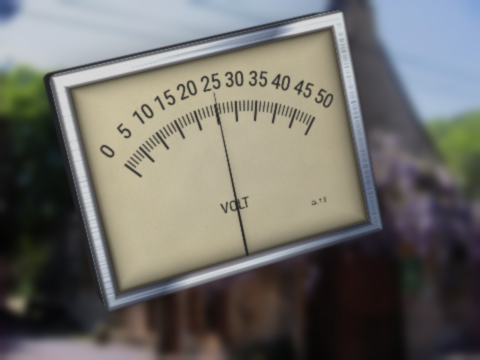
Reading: 25,V
